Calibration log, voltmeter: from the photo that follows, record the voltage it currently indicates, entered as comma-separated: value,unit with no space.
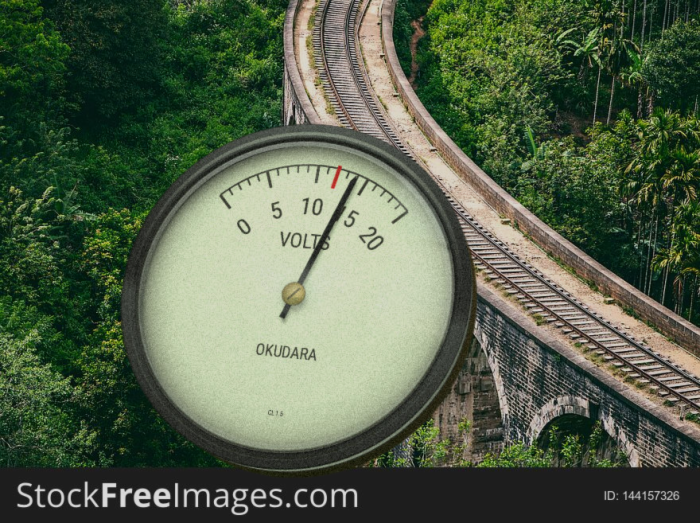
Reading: 14,V
